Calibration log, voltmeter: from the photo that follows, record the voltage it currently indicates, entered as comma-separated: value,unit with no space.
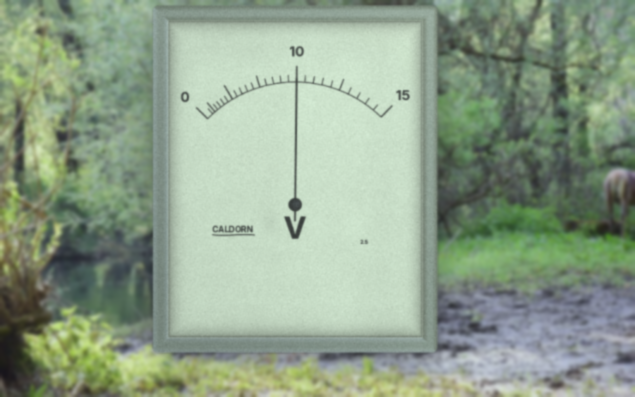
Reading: 10,V
